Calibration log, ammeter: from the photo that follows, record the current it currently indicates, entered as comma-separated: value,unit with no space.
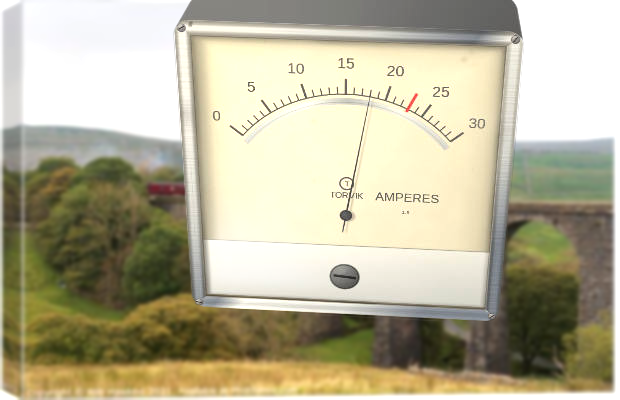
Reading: 18,A
